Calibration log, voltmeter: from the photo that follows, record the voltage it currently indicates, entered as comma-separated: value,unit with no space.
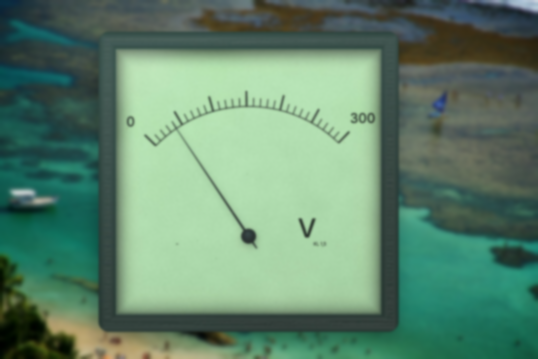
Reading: 40,V
